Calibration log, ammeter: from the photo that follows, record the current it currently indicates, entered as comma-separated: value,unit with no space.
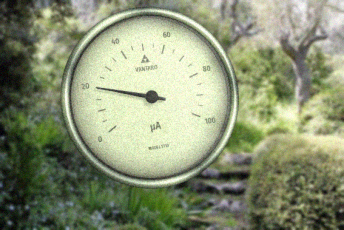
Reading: 20,µA
